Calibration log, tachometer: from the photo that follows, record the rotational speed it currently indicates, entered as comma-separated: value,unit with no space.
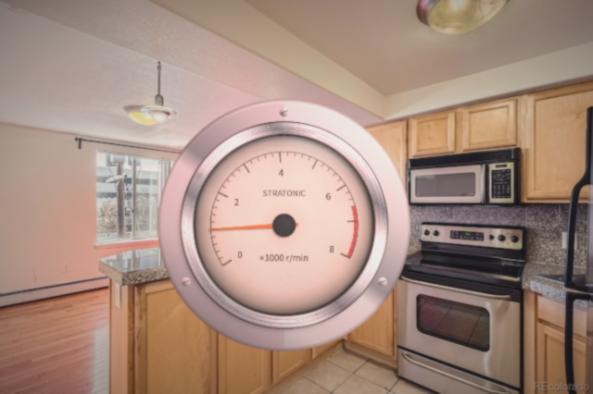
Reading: 1000,rpm
